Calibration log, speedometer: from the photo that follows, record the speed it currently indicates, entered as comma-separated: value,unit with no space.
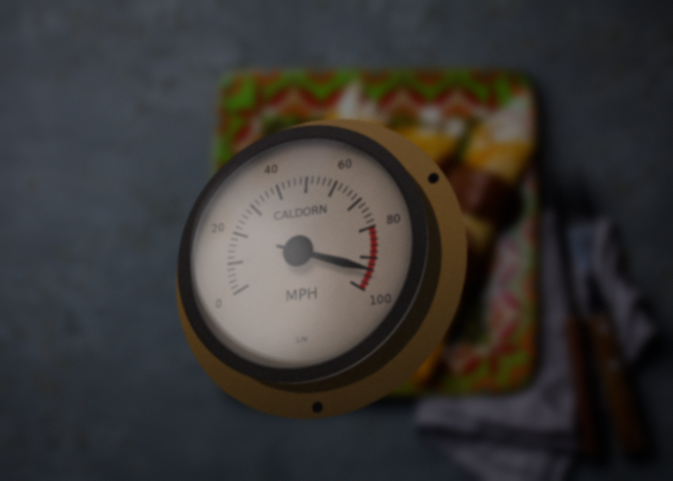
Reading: 94,mph
